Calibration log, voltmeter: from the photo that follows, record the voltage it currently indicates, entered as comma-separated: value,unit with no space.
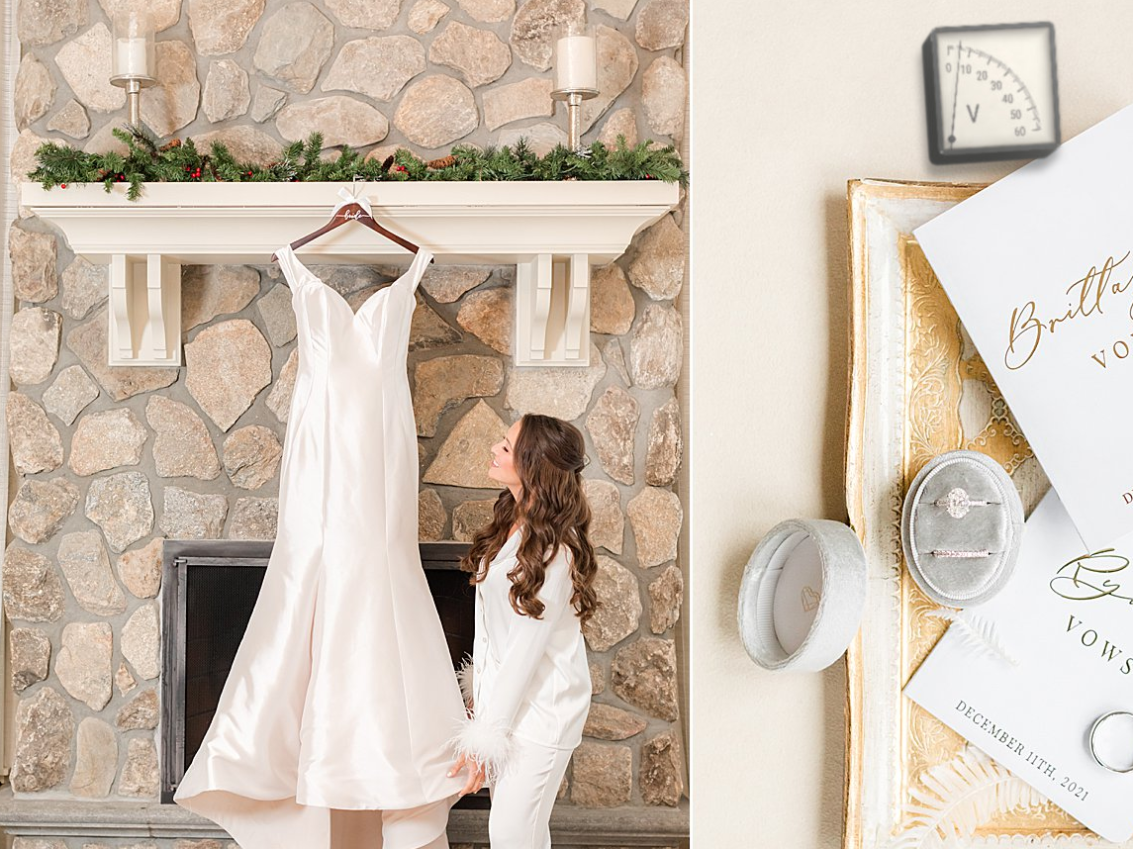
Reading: 5,V
